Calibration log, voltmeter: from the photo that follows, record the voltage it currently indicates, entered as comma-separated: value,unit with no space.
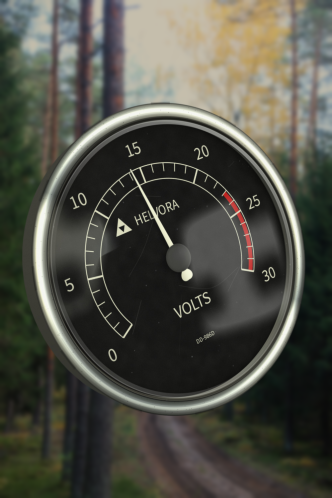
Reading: 14,V
